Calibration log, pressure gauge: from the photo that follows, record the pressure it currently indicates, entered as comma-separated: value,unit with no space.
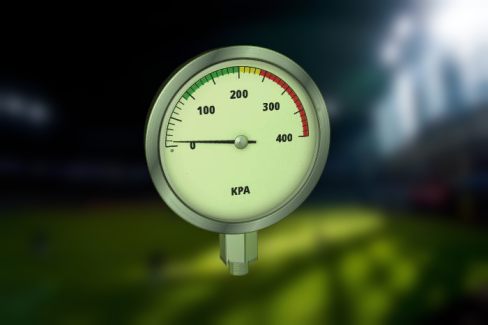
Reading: 10,kPa
